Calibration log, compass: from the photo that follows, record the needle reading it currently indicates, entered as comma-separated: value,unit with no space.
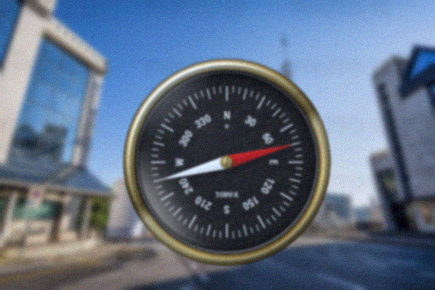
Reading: 75,°
